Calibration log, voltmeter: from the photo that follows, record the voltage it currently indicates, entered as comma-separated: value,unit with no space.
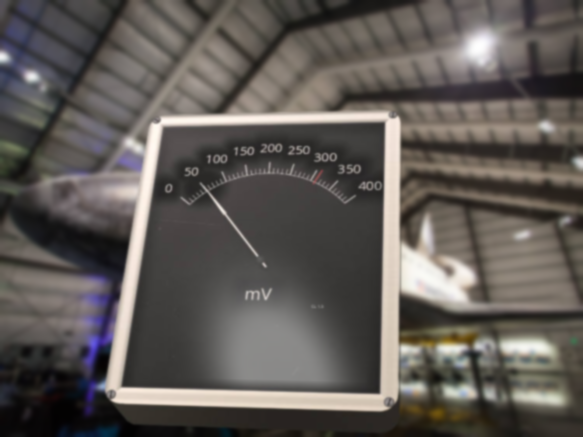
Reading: 50,mV
